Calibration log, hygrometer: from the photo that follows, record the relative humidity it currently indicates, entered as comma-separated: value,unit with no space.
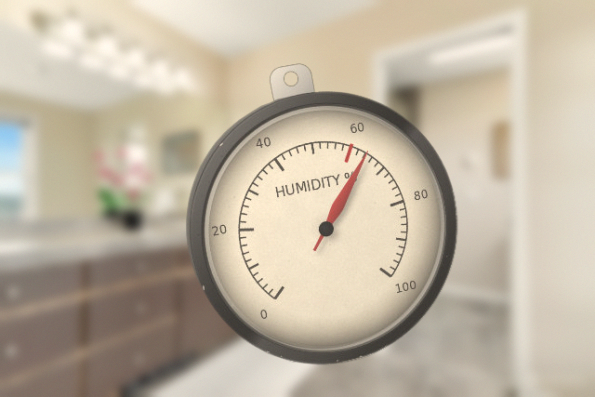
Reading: 64,%
